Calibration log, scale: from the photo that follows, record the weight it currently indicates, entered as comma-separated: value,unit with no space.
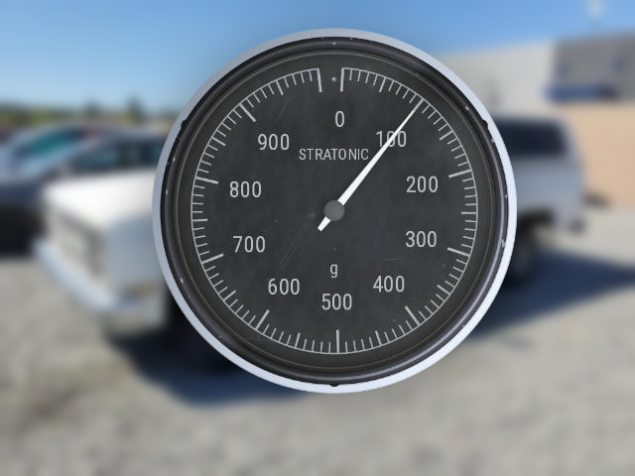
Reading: 100,g
